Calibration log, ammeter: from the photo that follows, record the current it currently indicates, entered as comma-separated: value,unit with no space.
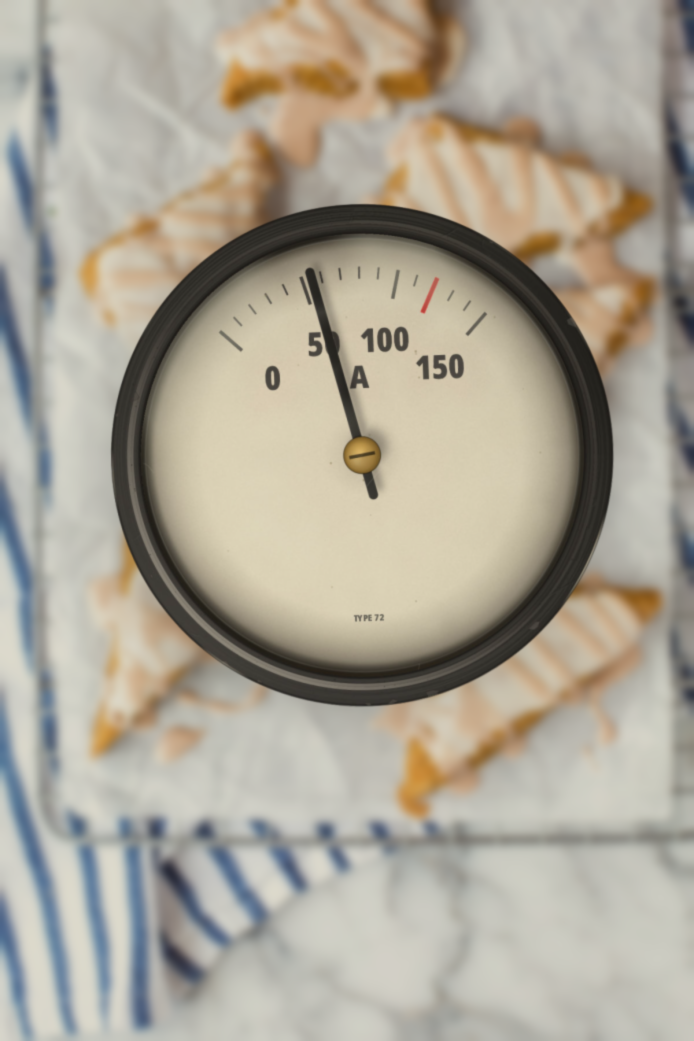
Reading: 55,A
